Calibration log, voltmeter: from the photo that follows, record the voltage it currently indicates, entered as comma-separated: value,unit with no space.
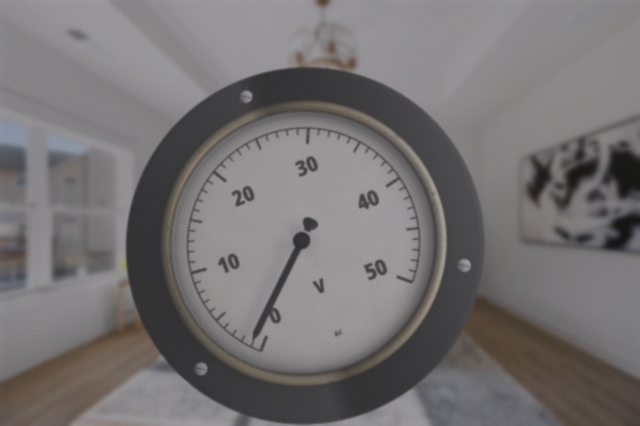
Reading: 1,V
